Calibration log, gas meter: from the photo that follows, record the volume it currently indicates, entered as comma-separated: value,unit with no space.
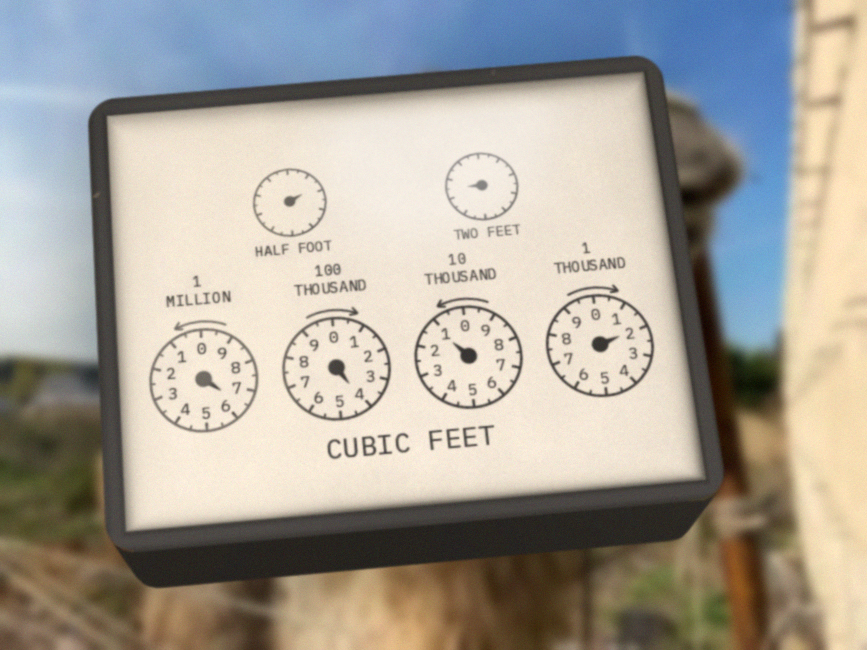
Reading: 641200,ft³
